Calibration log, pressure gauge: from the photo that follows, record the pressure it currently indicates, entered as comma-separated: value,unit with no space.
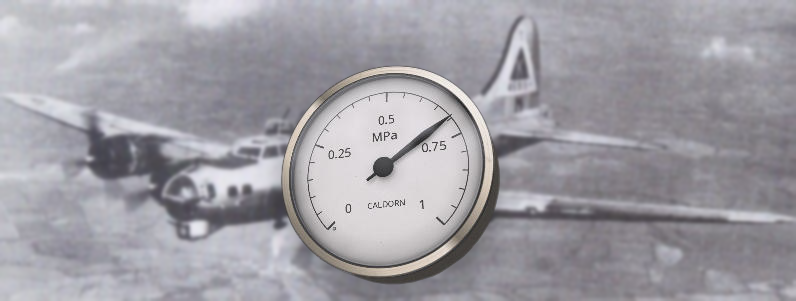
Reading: 0.7,MPa
